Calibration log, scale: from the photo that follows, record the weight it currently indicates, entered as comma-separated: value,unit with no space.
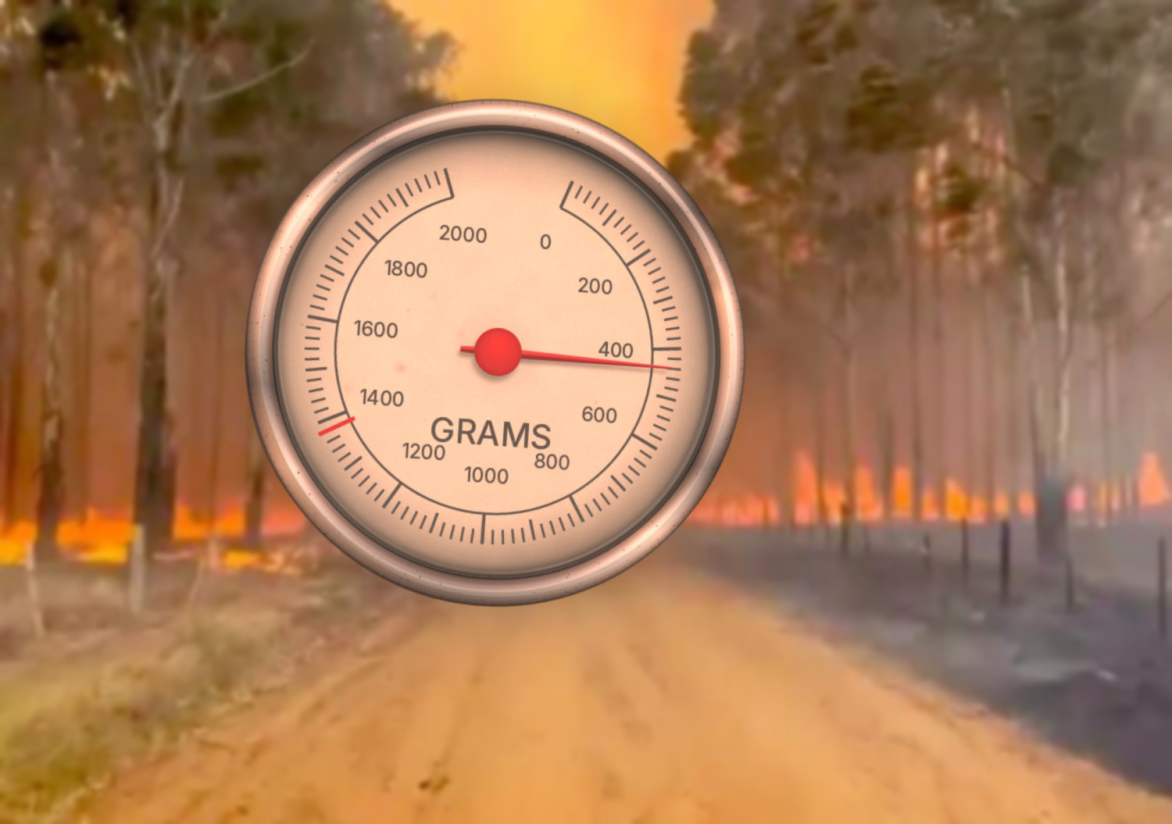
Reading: 440,g
